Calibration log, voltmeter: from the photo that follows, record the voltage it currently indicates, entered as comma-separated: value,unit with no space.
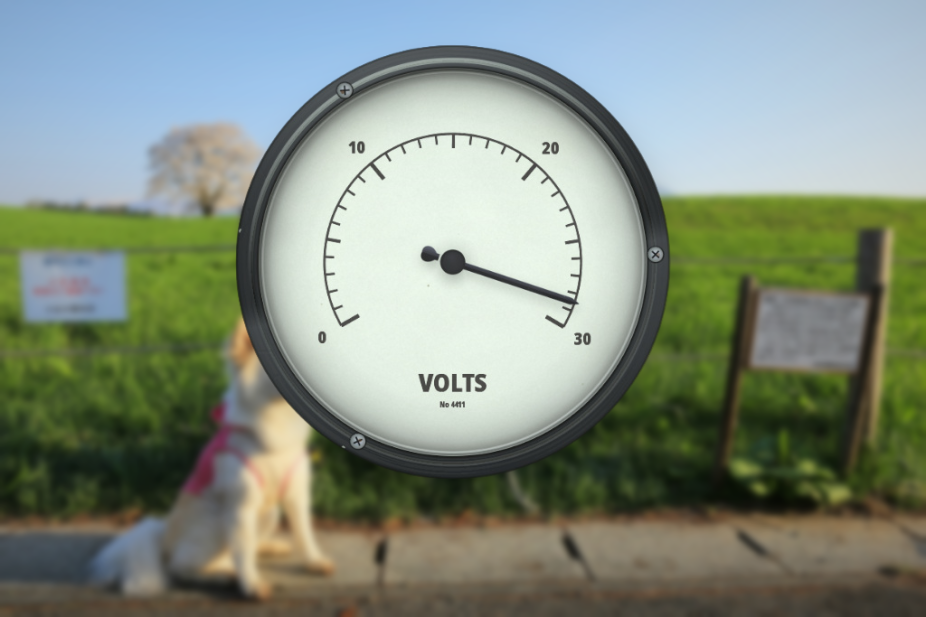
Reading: 28.5,V
